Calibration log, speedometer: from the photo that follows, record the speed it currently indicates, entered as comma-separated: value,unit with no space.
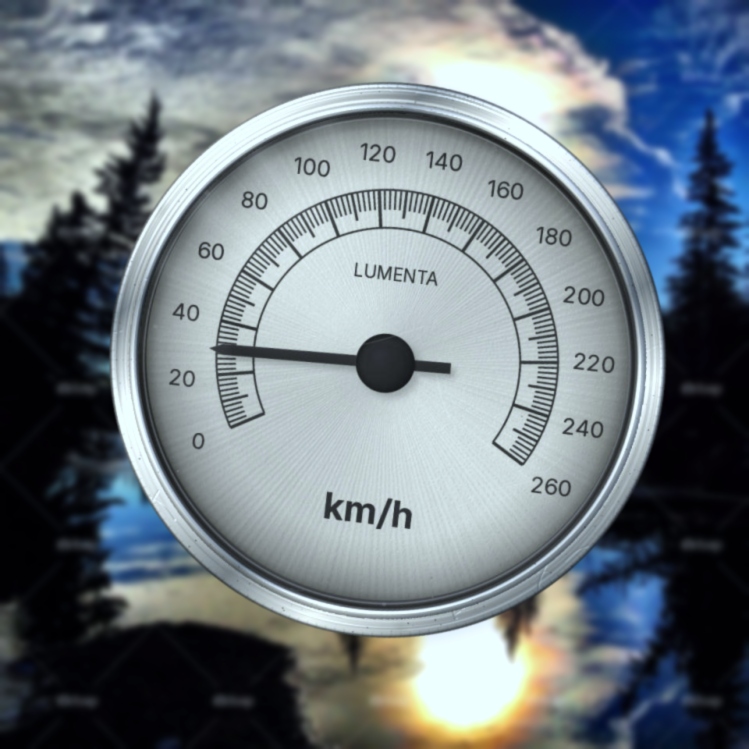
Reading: 30,km/h
